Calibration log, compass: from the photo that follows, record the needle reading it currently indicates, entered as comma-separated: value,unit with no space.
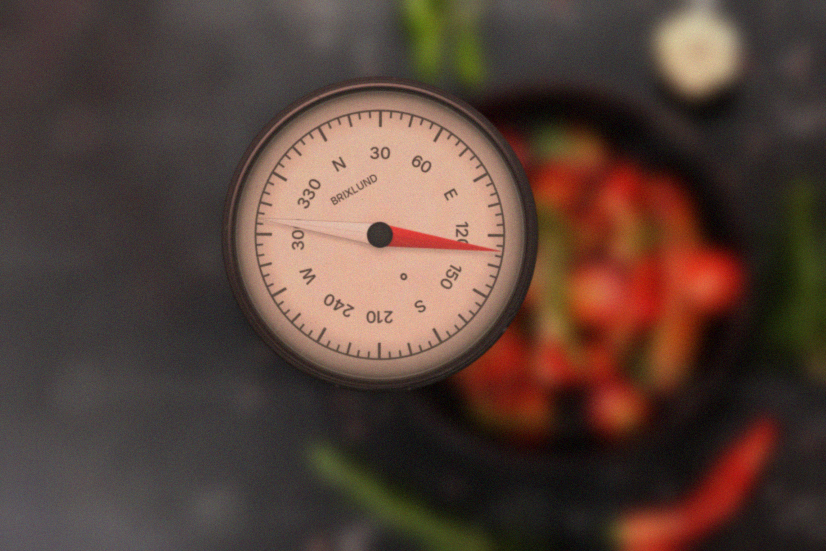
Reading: 127.5,°
